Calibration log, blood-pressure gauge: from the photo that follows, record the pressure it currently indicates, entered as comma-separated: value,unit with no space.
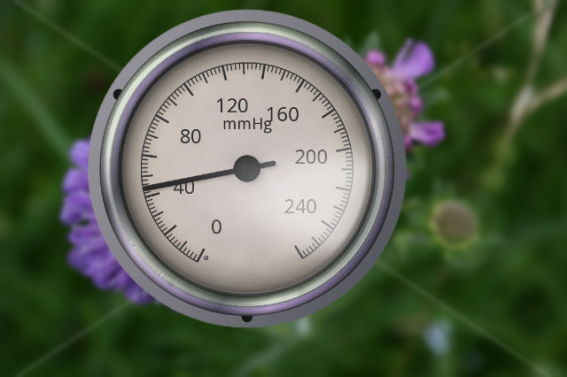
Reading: 44,mmHg
